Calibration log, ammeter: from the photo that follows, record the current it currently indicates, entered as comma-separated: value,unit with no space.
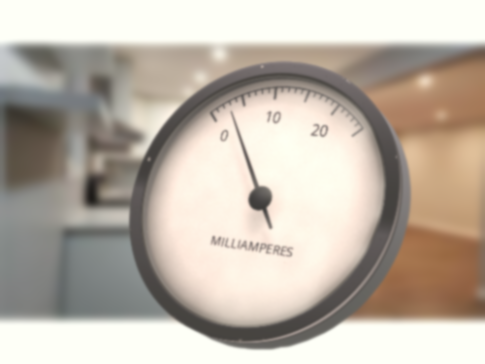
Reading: 3,mA
